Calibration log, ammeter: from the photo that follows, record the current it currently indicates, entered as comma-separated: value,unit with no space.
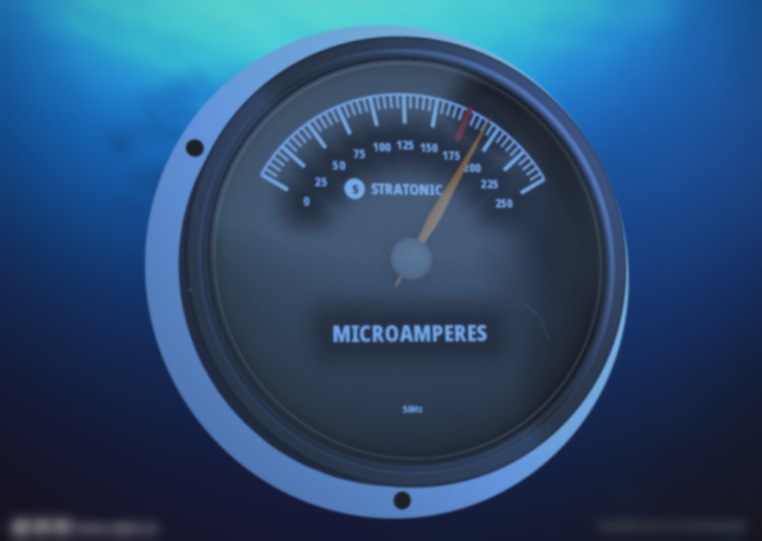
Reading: 190,µA
